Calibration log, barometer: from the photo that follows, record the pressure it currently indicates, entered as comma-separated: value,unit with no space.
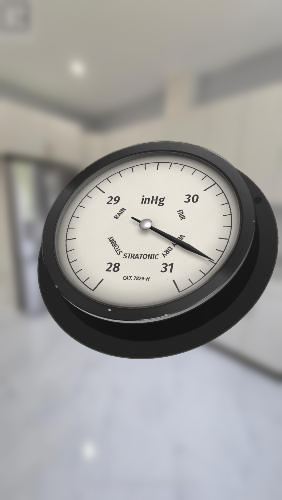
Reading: 30.7,inHg
